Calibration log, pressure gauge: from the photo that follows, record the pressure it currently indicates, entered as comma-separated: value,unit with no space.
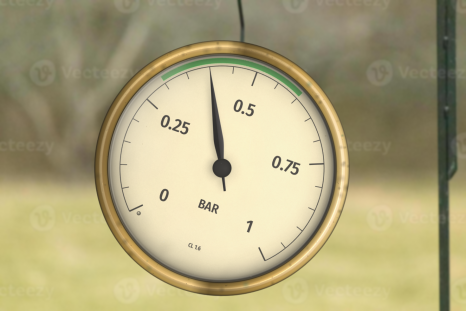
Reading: 0.4,bar
